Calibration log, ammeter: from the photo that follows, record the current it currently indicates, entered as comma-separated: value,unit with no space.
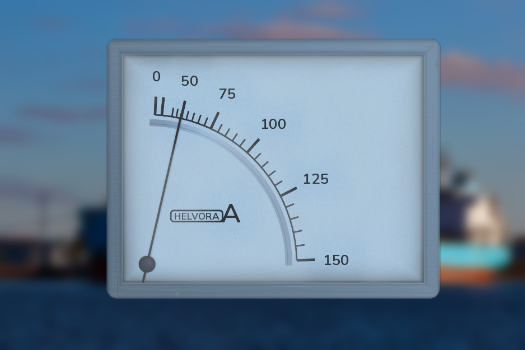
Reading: 50,A
